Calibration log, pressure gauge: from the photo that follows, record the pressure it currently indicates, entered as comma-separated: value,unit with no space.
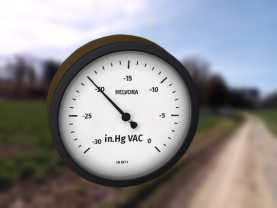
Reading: -20,inHg
